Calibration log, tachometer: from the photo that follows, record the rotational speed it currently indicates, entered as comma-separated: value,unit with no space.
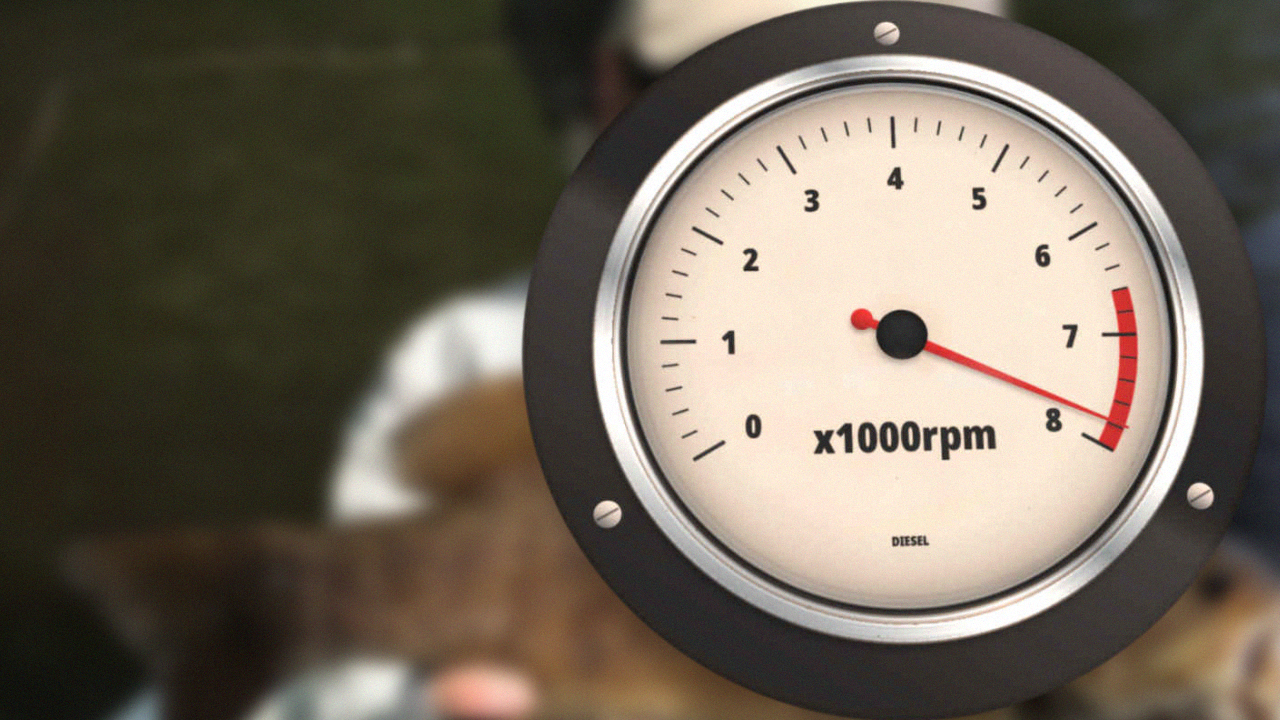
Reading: 7800,rpm
